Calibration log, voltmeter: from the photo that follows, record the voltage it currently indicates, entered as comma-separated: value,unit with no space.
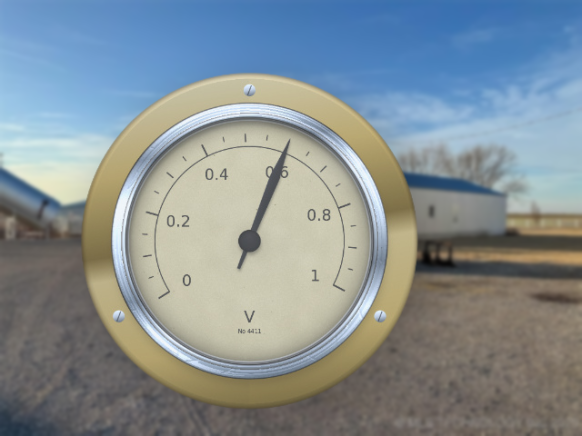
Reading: 0.6,V
